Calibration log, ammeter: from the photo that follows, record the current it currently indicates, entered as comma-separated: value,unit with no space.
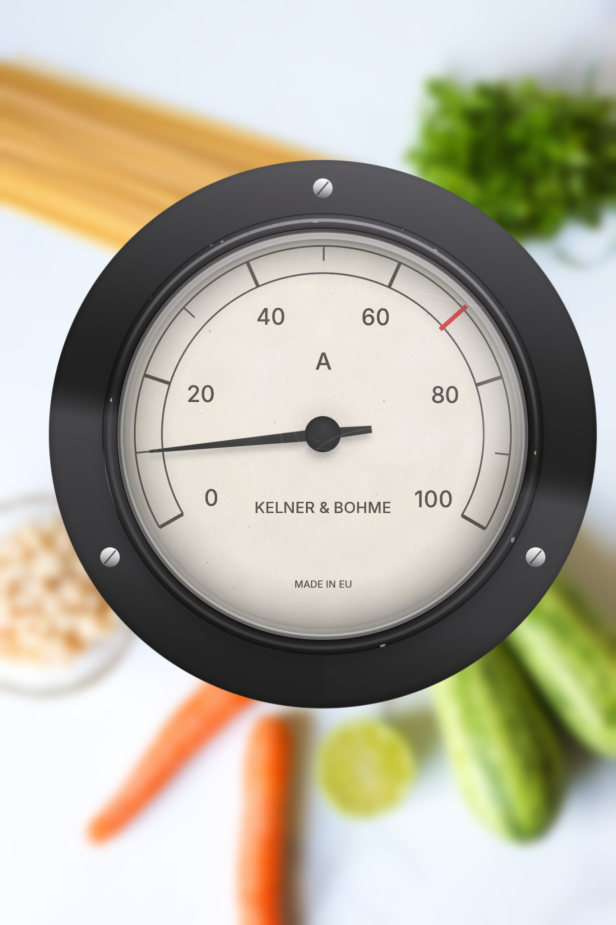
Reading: 10,A
